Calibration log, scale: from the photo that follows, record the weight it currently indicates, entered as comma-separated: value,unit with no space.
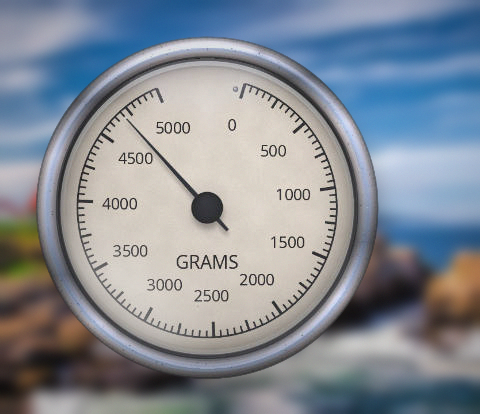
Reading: 4700,g
